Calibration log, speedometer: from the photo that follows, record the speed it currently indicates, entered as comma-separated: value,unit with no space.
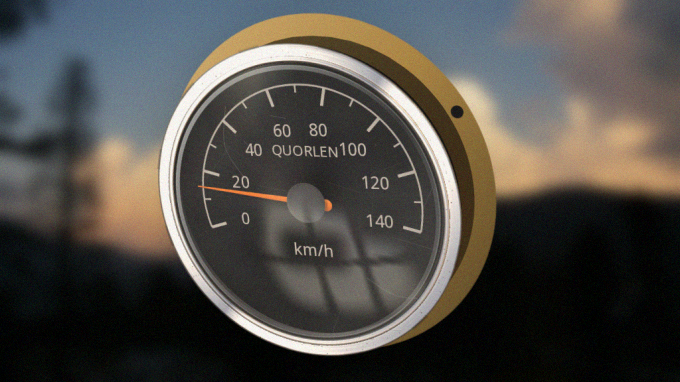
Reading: 15,km/h
